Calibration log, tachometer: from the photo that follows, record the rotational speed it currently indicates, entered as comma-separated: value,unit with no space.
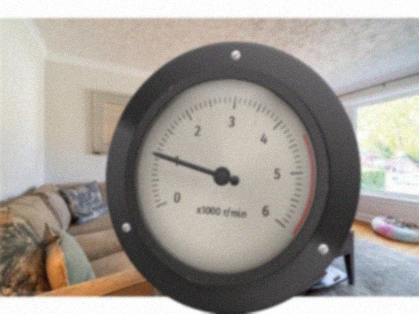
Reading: 1000,rpm
